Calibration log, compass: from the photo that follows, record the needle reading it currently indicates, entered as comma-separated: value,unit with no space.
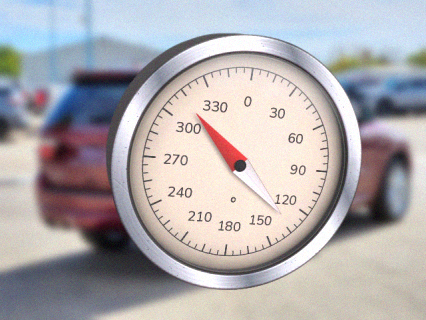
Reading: 312.5,°
